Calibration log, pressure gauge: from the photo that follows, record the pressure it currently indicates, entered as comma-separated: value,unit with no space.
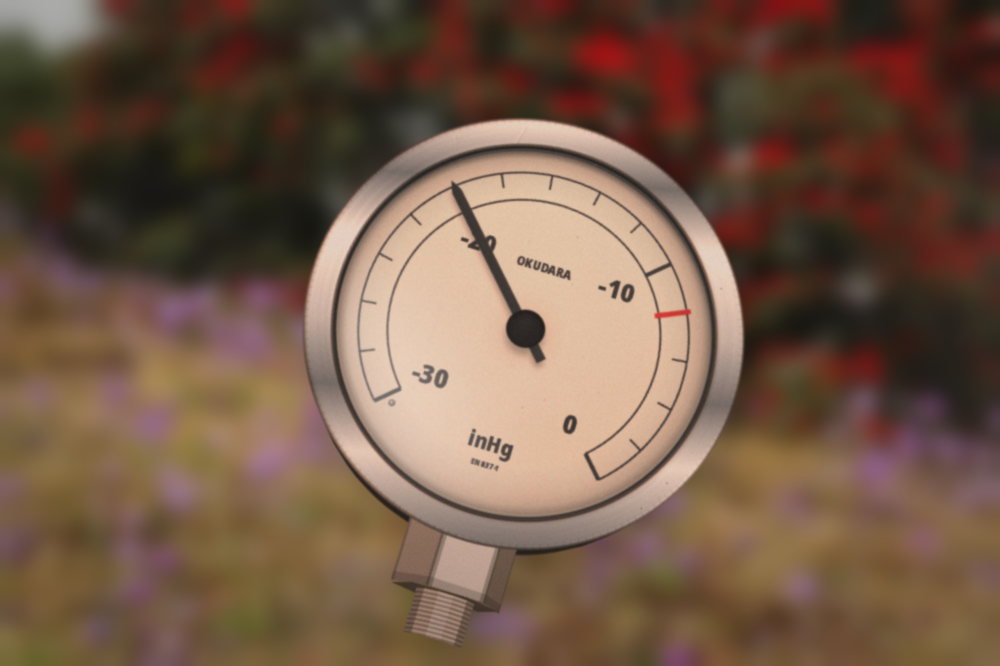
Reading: -20,inHg
